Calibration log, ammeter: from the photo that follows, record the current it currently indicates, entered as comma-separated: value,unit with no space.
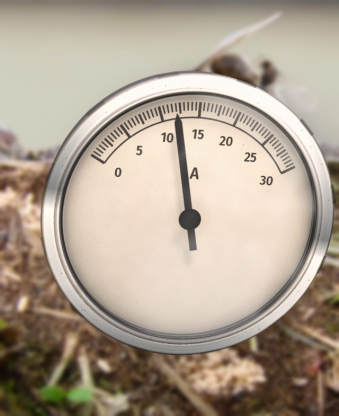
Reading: 12,A
